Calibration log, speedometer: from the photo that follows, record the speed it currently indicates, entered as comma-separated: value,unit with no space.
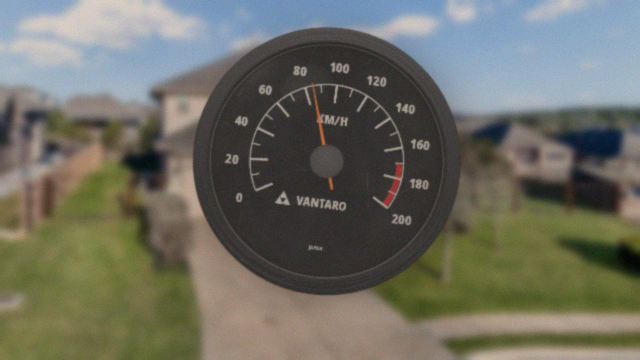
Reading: 85,km/h
